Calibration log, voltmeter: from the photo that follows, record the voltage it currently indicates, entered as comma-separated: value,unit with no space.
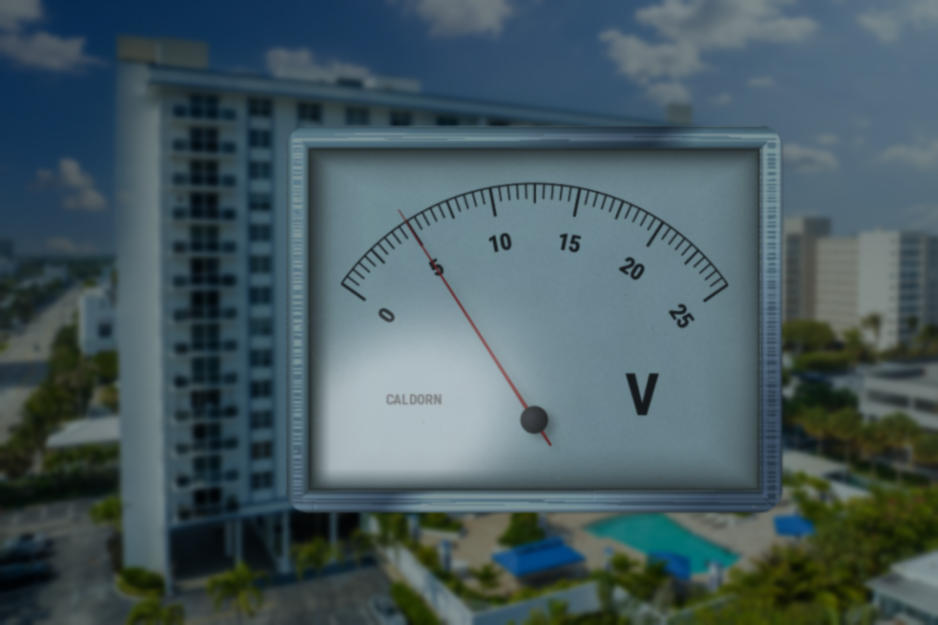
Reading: 5,V
